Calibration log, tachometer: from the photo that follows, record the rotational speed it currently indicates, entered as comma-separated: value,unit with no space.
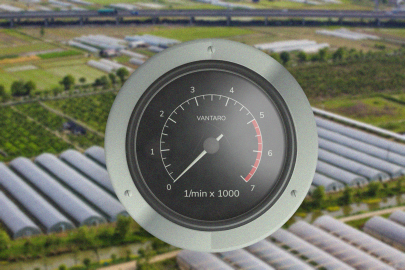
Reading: 0,rpm
